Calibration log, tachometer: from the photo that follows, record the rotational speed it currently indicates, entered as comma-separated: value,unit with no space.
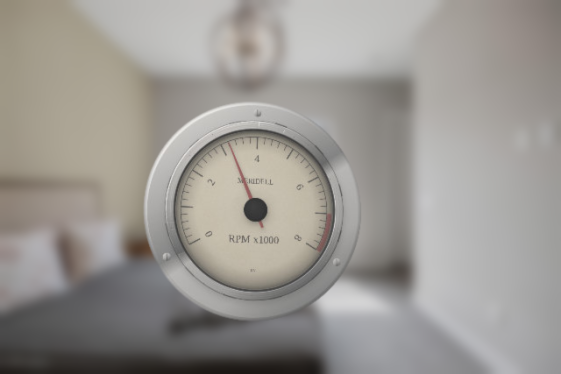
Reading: 3200,rpm
